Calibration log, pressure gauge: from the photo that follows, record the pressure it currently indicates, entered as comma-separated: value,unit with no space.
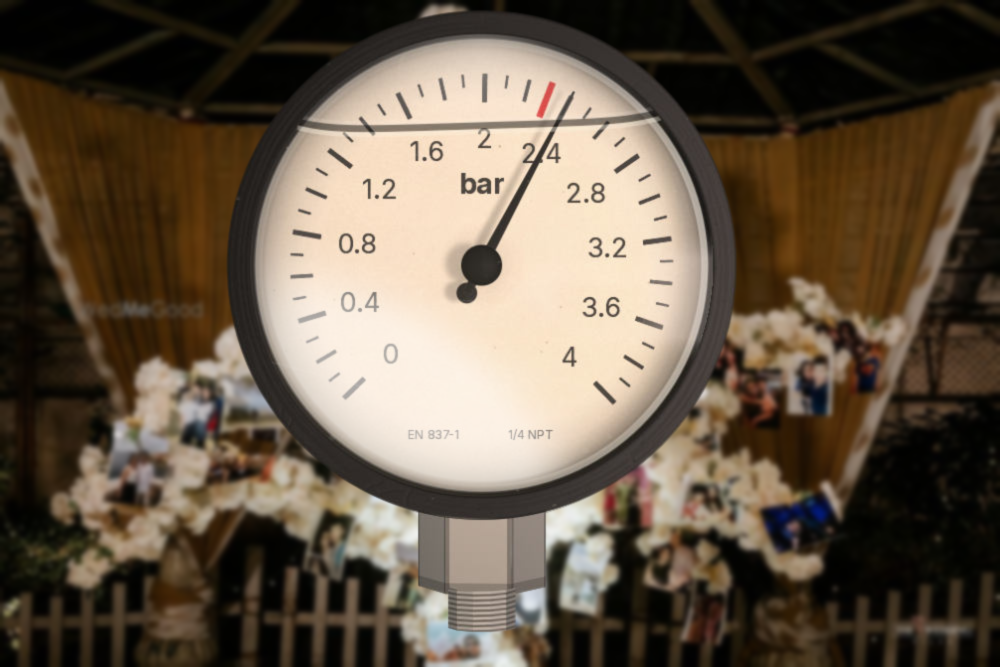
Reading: 2.4,bar
